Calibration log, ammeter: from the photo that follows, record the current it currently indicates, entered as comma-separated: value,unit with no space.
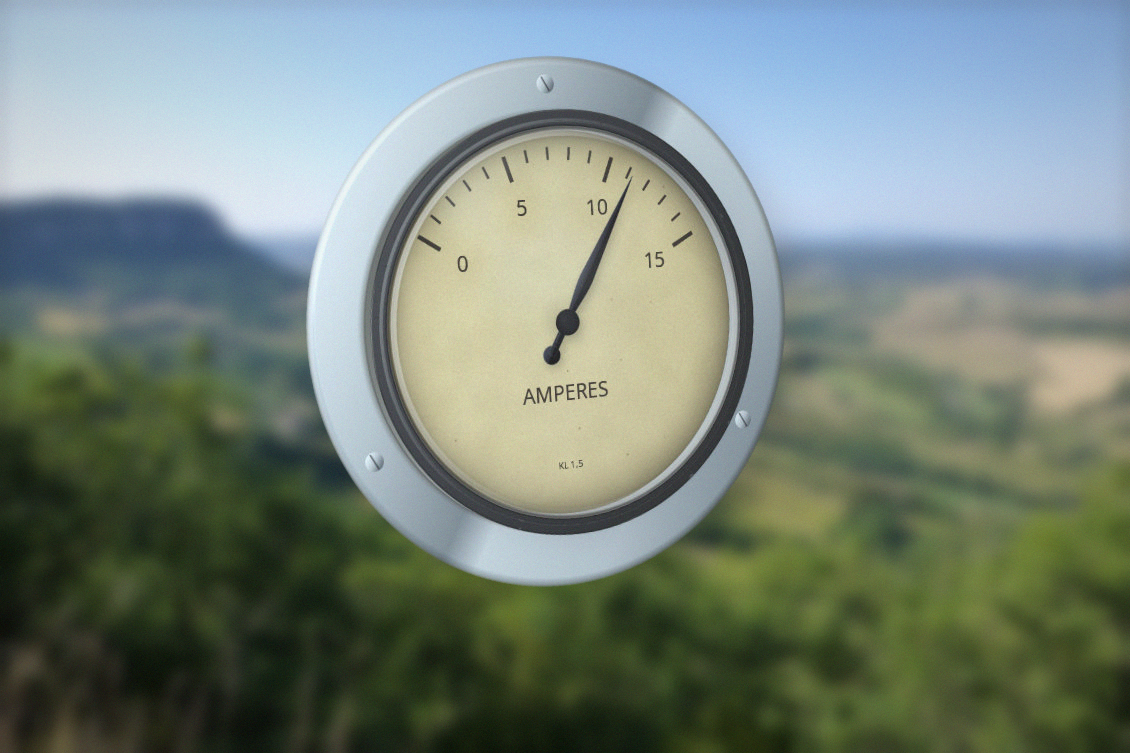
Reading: 11,A
